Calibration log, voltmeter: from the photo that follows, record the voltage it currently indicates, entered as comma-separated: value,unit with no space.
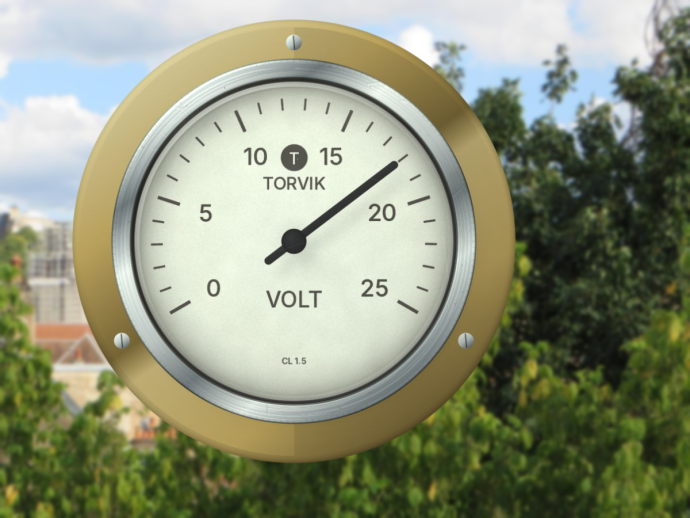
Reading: 18,V
